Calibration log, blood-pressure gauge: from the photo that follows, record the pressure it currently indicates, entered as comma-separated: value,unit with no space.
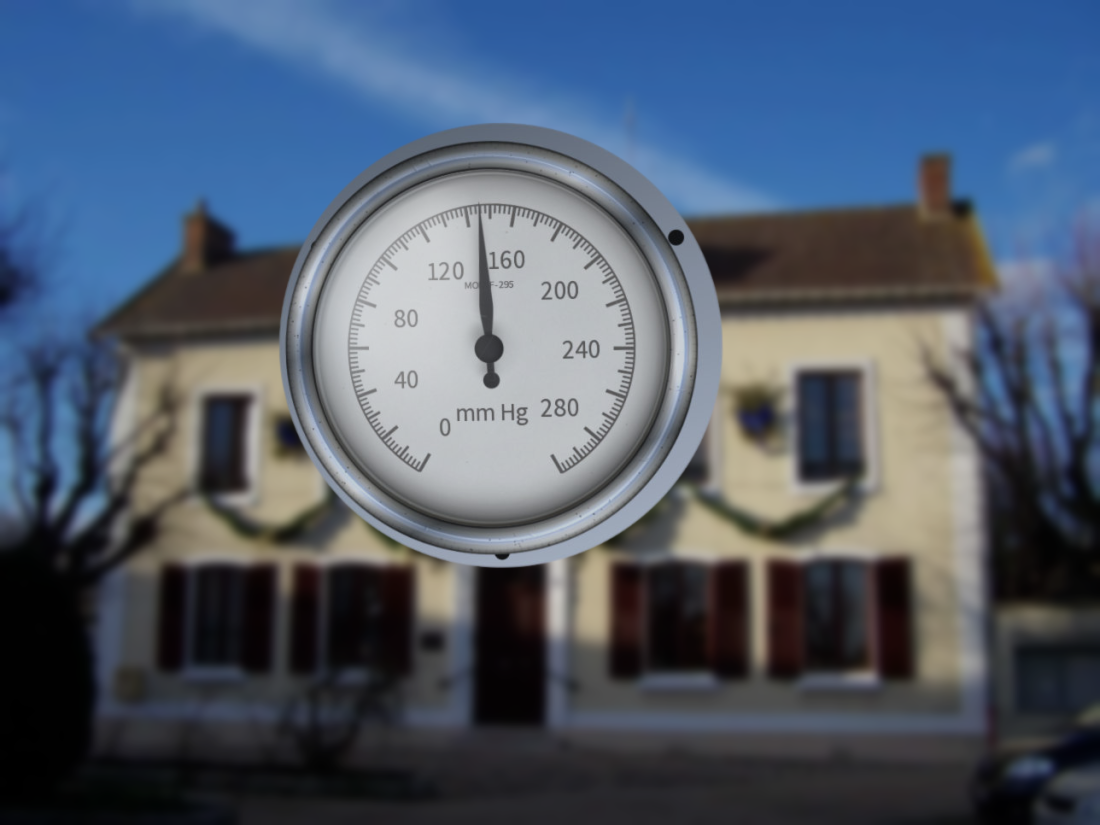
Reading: 146,mmHg
